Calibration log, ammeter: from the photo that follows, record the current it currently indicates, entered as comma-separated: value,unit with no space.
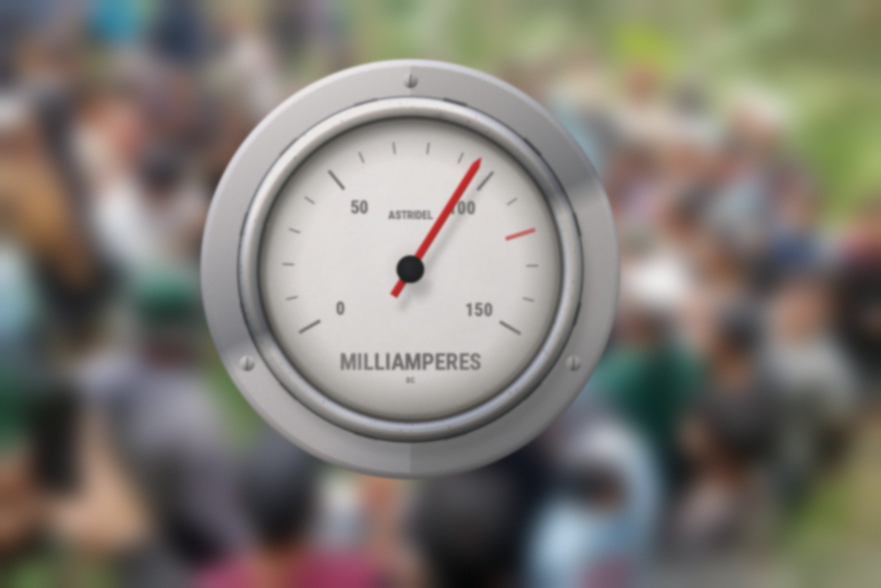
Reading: 95,mA
